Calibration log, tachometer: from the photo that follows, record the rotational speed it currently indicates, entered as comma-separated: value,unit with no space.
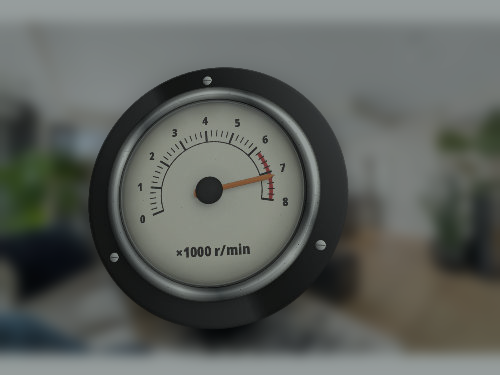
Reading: 7200,rpm
